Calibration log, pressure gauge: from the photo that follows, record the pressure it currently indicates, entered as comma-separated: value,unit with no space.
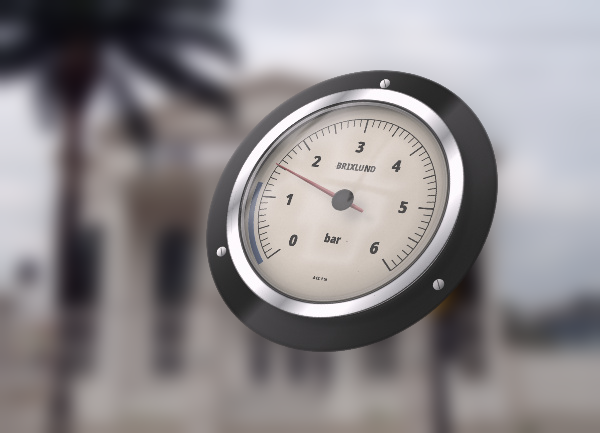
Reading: 1.5,bar
